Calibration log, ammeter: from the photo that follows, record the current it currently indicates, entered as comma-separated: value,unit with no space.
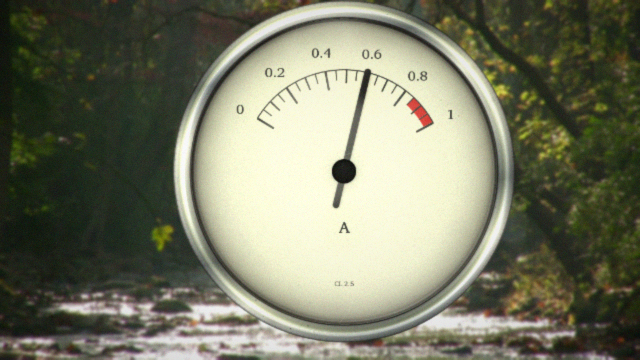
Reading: 0.6,A
